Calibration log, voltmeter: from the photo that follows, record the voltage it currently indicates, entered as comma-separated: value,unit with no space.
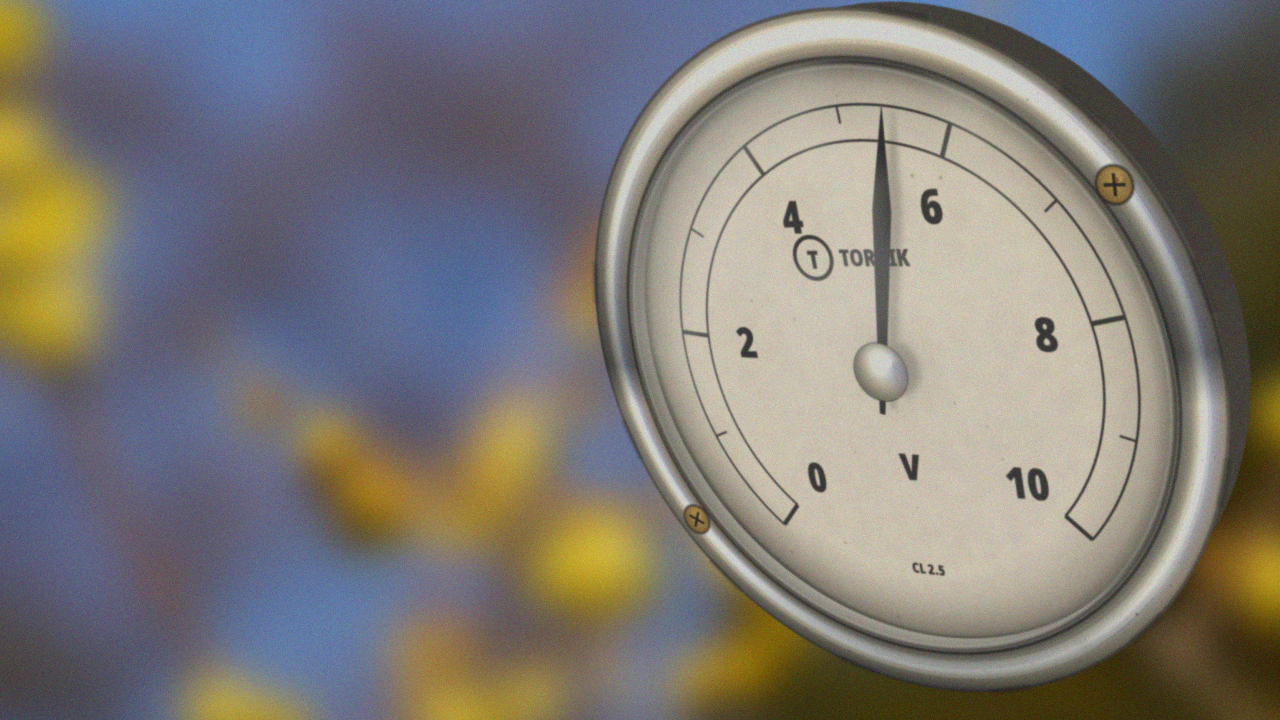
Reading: 5.5,V
